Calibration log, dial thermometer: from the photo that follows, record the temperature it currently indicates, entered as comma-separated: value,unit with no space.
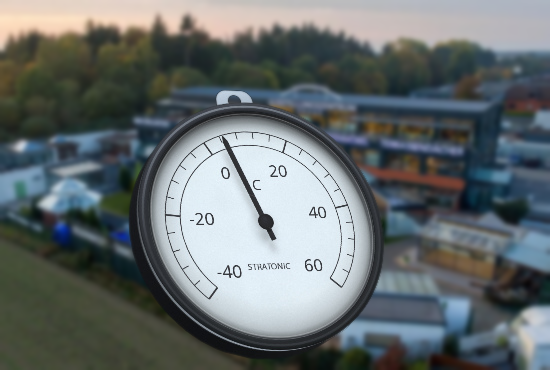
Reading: 4,°C
